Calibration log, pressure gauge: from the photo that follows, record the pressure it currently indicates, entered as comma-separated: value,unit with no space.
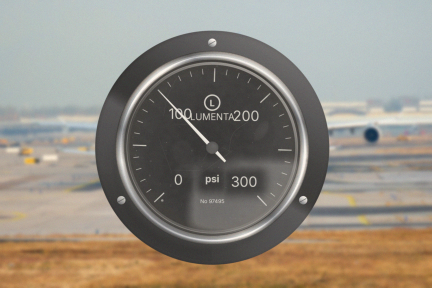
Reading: 100,psi
